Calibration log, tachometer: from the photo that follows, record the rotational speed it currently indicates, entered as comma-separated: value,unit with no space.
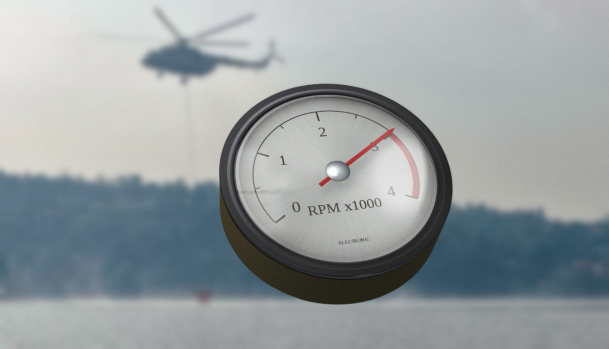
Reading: 3000,rpm
